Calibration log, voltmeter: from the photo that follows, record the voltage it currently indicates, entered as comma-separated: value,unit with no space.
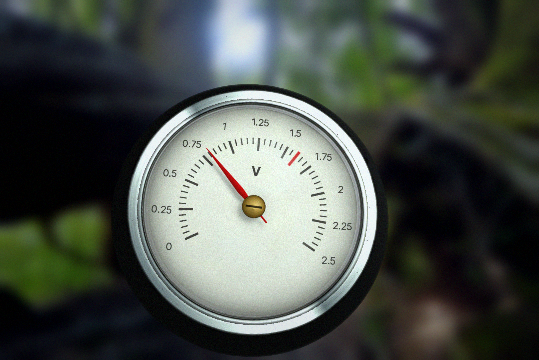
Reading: 0.8,V
